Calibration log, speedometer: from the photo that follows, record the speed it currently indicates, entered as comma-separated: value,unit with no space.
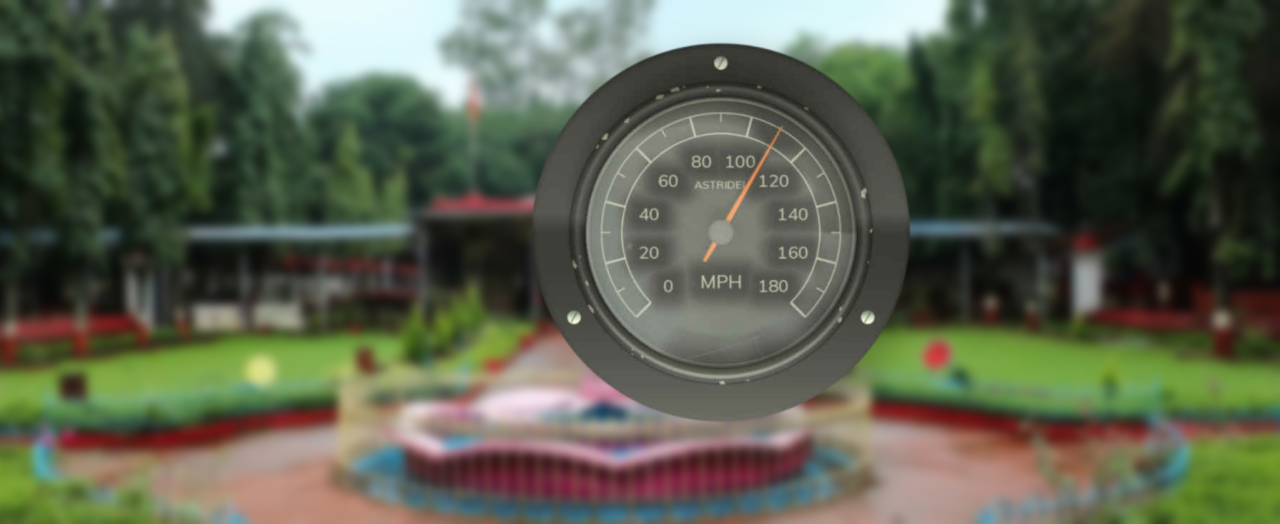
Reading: 110,mph
